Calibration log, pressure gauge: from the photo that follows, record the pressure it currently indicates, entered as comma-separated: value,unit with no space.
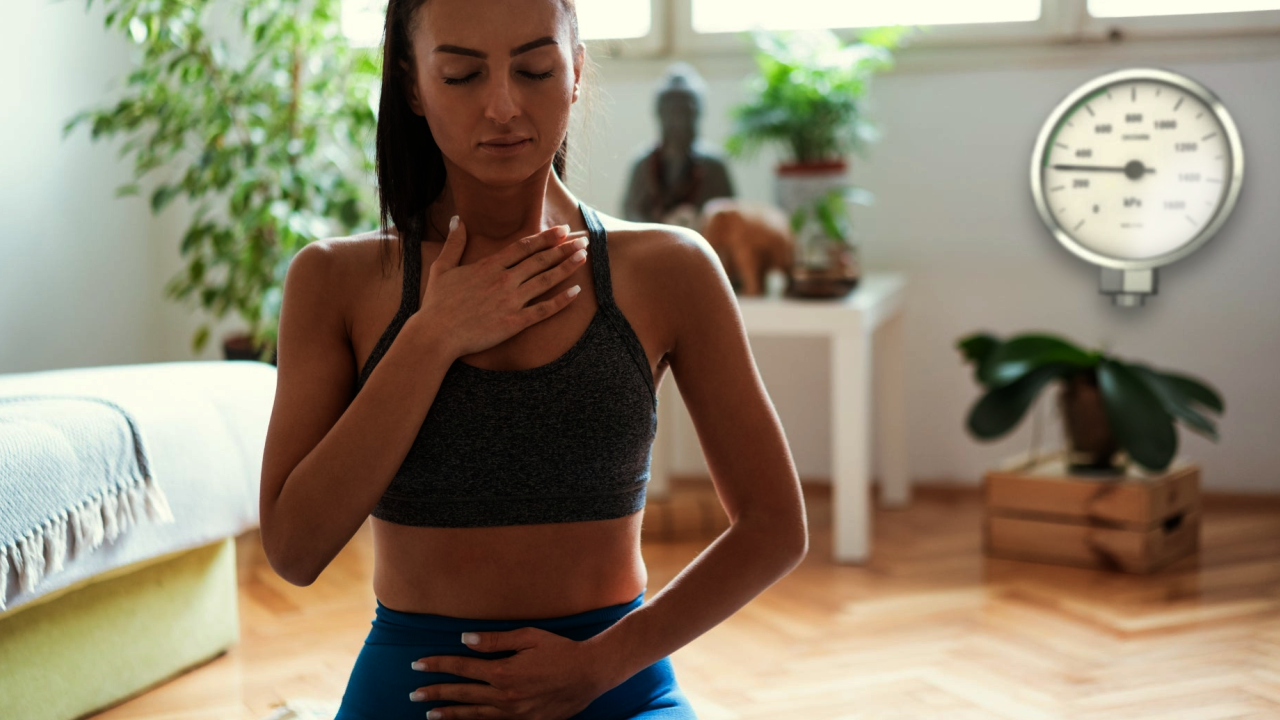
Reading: 300,kPa
